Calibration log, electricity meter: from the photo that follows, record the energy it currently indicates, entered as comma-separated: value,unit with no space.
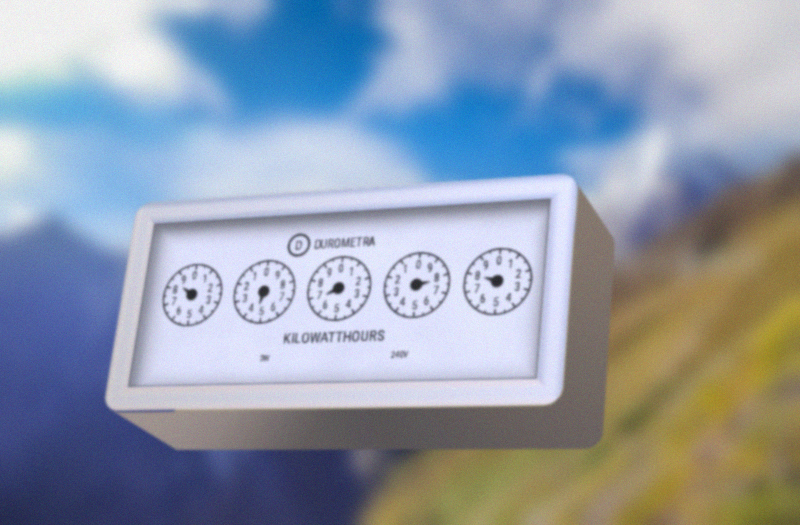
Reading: 84678,kWh
